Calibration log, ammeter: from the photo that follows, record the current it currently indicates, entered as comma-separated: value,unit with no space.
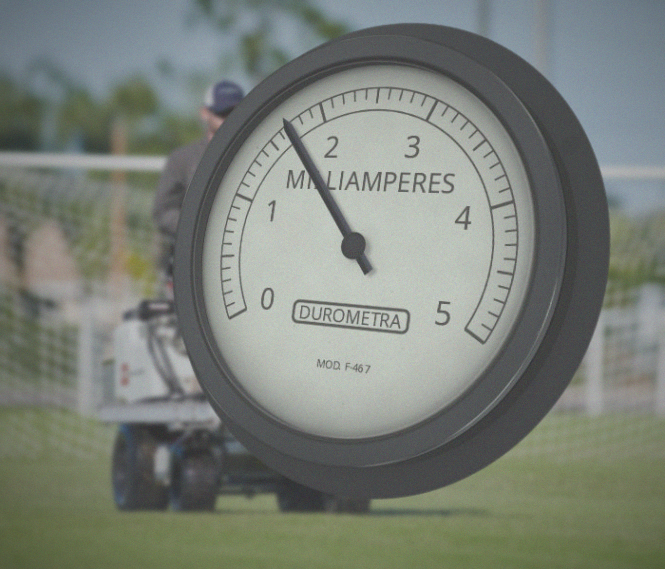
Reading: 1.7,mA
